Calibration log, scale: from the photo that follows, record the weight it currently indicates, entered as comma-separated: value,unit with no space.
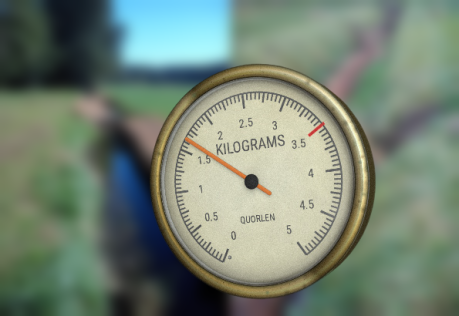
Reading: 1.65,kg
